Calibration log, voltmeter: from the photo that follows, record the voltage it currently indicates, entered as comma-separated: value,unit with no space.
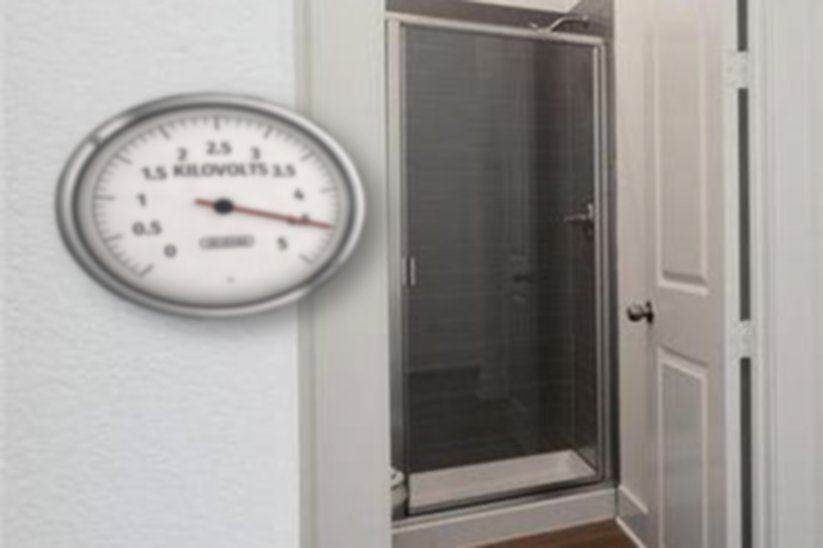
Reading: 4.5,kV
